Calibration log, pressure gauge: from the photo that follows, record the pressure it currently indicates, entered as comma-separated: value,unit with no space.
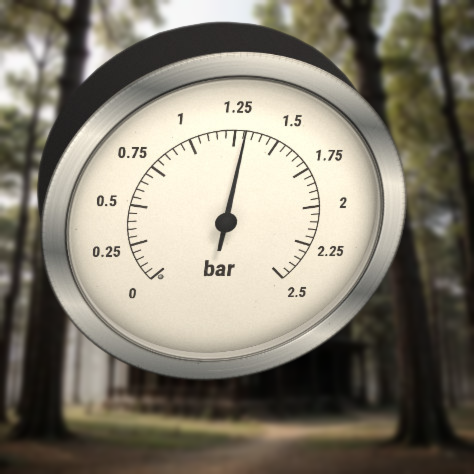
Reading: 1.3,bar
